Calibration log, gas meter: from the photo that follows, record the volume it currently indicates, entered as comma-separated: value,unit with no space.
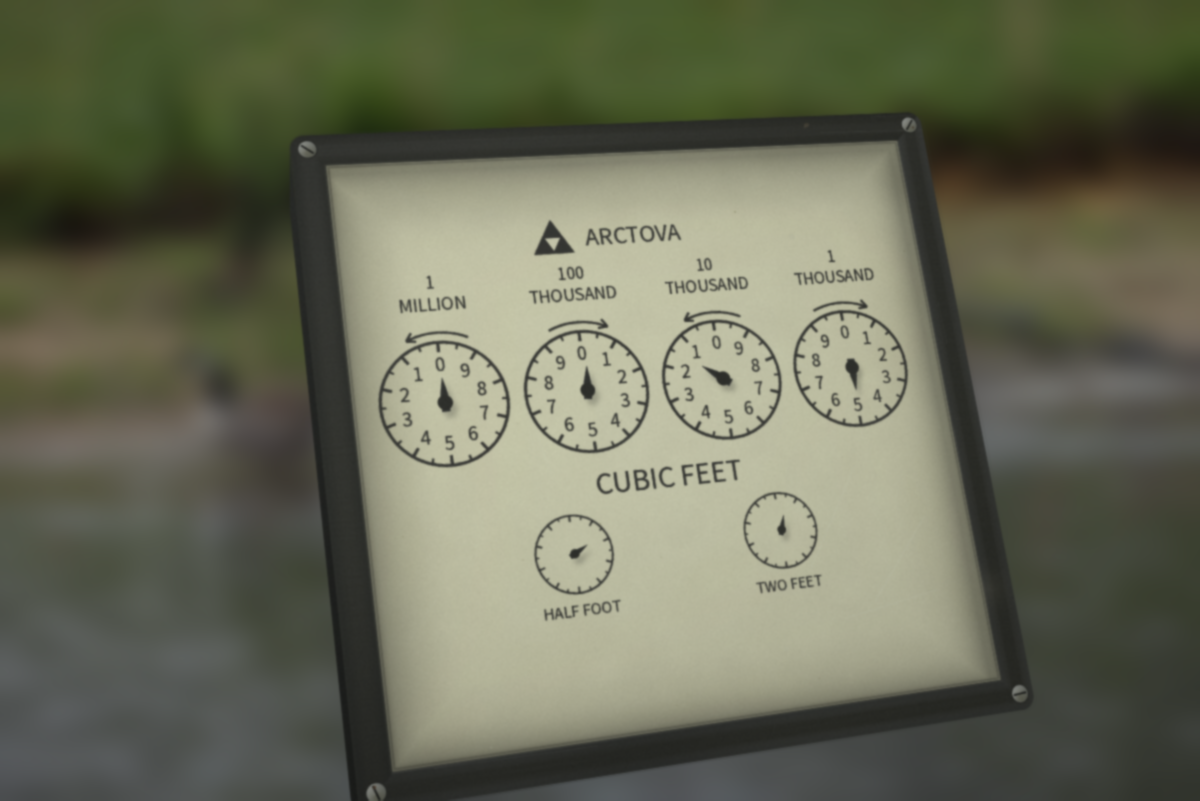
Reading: 1500,ft³
